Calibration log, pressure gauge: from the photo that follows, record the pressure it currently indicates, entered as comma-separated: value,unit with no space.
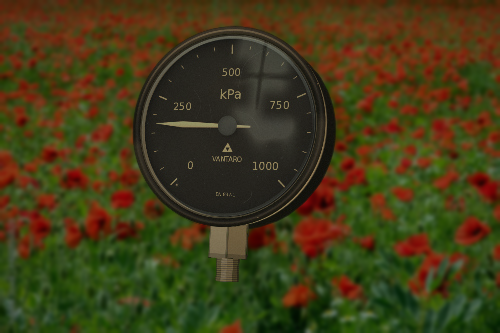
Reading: 175,kPa
